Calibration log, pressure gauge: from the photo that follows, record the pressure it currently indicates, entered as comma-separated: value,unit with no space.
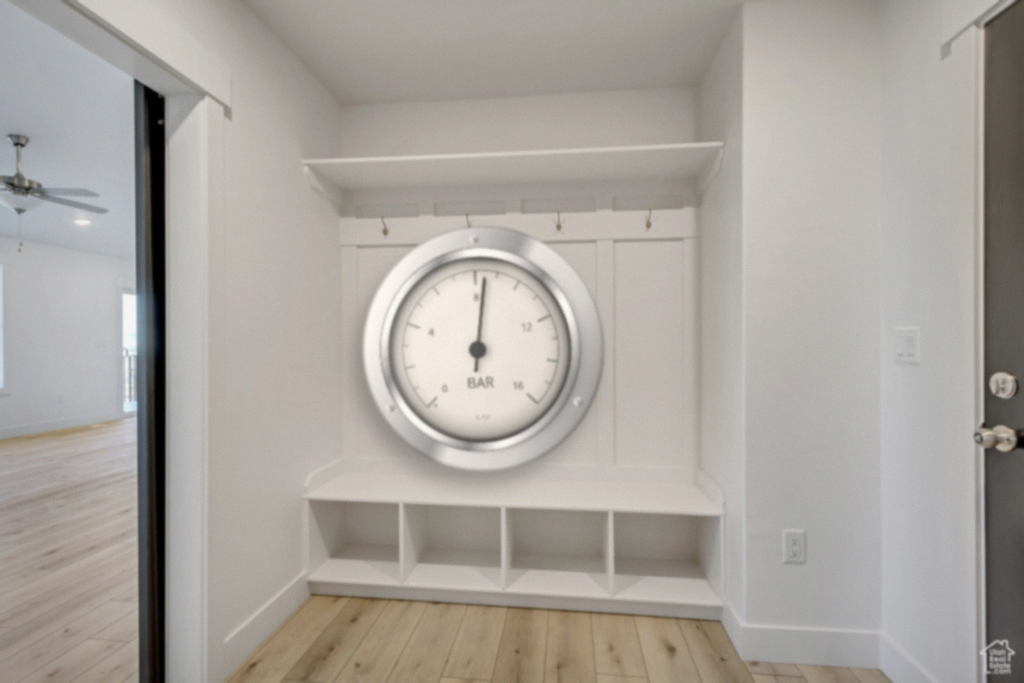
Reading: 8.5,bar
